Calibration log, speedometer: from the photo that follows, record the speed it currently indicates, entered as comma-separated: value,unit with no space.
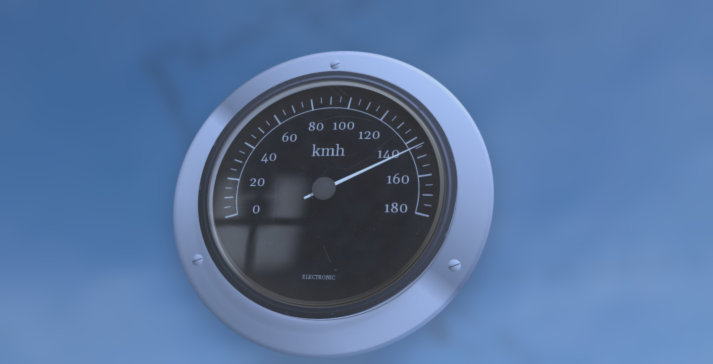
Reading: 145,km/h
